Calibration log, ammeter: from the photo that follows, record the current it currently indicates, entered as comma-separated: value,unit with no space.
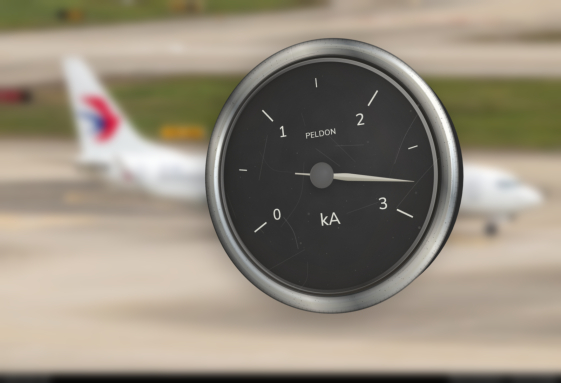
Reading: 2.75,kA
